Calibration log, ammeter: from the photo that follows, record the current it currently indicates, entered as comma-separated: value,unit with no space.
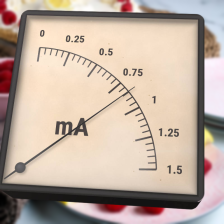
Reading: 0.85,mA
